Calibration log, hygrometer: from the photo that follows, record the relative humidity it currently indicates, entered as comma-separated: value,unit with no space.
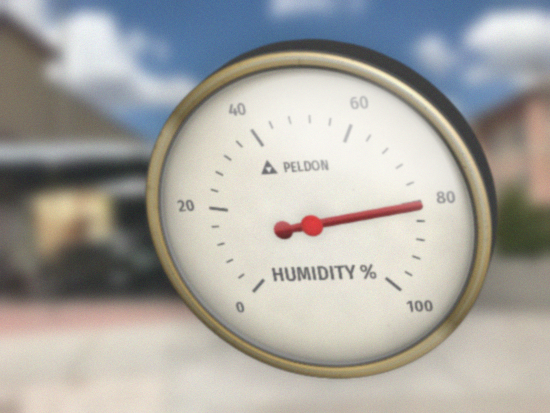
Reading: 80,%
